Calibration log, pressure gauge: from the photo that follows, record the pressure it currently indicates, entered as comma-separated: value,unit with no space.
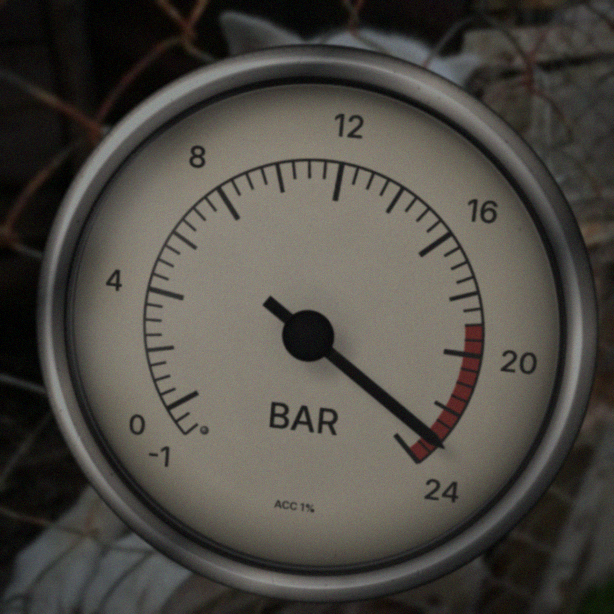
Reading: 23,bar
